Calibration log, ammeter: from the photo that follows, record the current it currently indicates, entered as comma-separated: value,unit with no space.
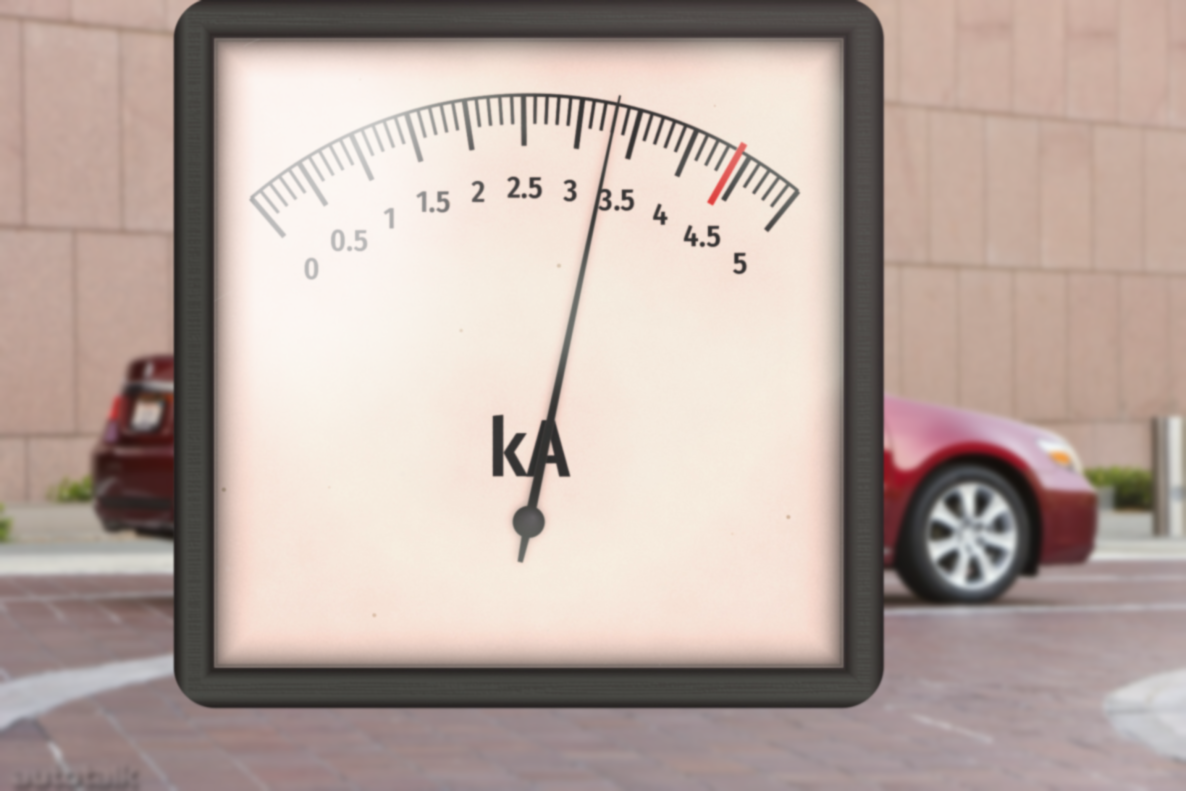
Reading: 3.3,kA
